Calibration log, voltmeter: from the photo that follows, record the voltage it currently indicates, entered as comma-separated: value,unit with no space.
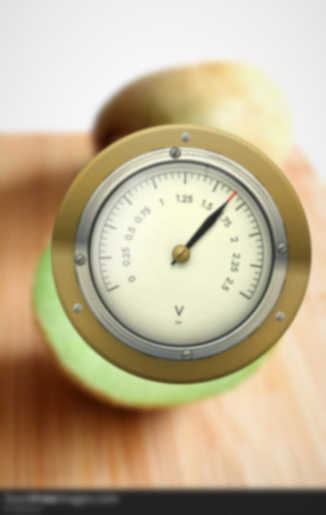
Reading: 1.65,V
